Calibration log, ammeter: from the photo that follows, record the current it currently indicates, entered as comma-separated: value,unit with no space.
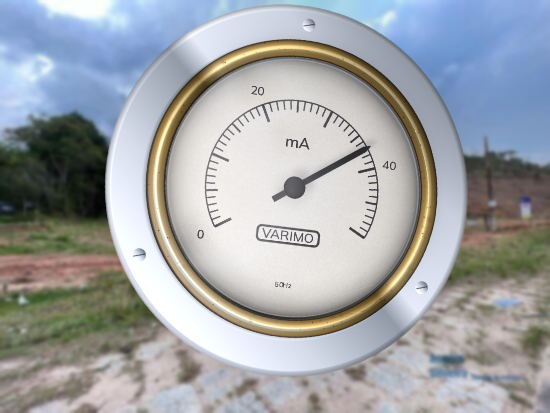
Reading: 37,mA
